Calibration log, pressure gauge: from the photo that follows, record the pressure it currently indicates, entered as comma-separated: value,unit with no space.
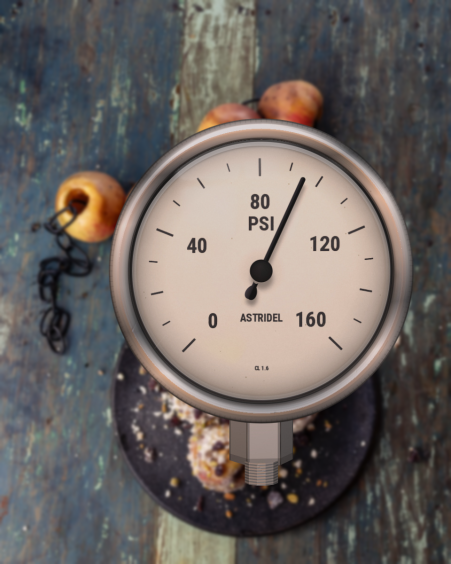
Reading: 95,psi
